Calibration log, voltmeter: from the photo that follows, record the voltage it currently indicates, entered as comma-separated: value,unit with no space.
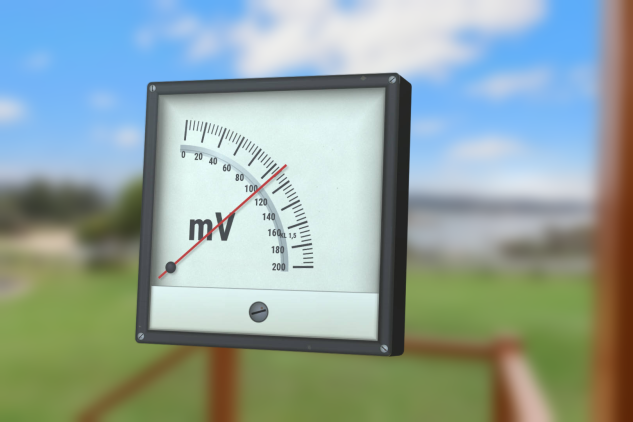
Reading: 108,mV
